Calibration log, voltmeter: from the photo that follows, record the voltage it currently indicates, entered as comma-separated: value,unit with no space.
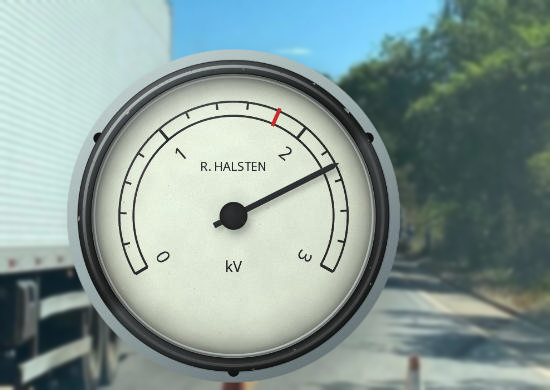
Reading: 2.3,kV
